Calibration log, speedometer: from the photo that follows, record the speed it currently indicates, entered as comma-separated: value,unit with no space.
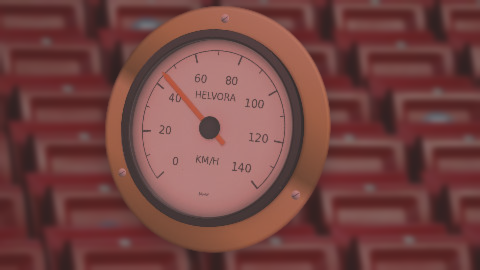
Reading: 45,km/h
